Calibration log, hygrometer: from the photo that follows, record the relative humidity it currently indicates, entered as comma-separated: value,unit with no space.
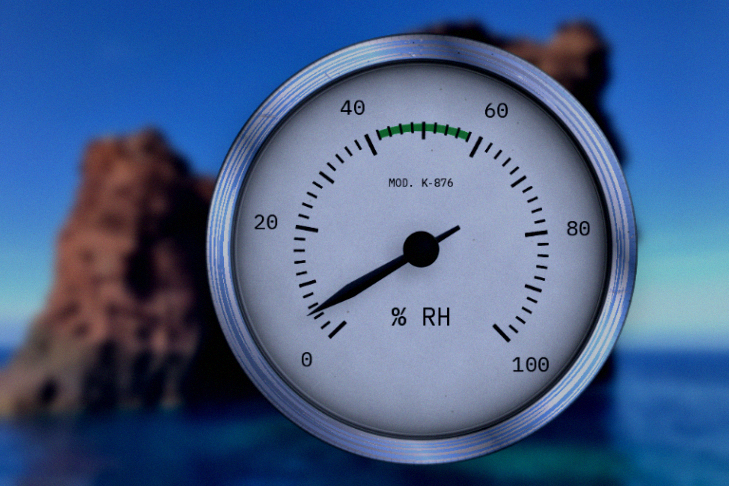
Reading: 5,%
